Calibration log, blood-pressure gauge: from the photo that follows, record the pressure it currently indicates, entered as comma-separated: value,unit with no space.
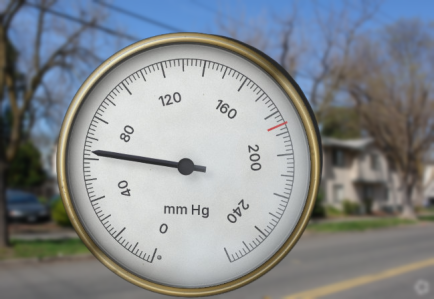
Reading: 64,mmHg
